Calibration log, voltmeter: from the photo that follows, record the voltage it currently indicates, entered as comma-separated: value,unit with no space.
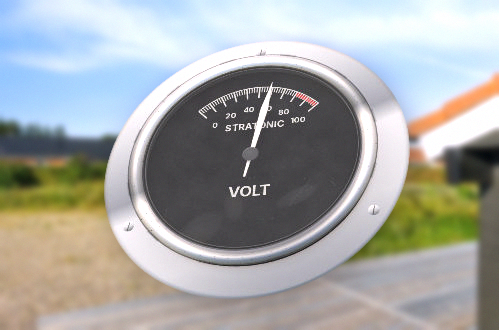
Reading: 60,V
